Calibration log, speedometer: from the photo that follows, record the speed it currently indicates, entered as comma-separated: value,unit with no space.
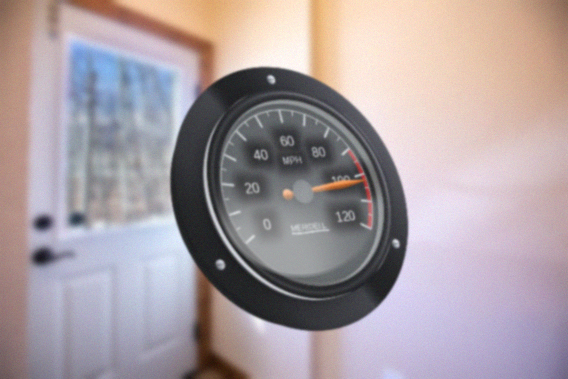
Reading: 102.5,mph
